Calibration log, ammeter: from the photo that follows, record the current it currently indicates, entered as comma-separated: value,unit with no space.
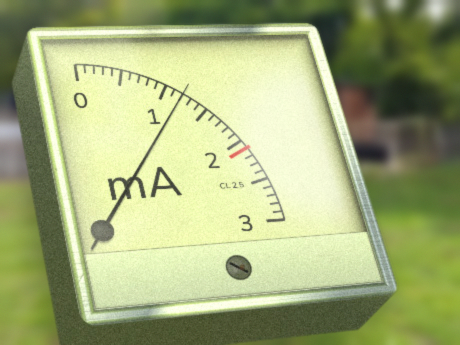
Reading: 1.2,mA
